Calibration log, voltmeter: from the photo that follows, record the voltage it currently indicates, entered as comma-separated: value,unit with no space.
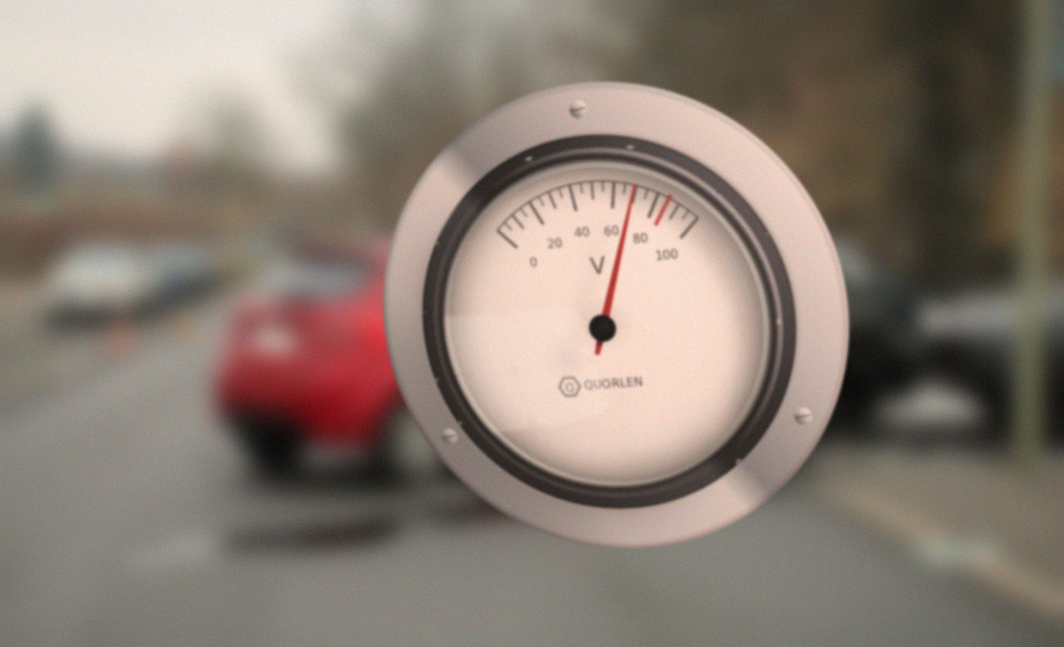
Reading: 70,V
